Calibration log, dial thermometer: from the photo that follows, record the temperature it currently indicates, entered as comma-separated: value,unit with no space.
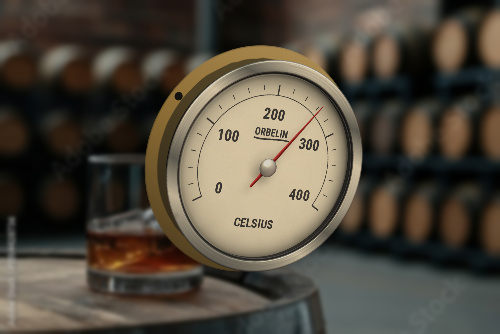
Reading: 260,°C
